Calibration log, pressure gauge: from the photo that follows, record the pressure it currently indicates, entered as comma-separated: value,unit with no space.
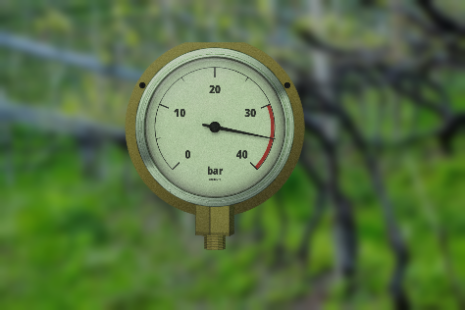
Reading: 35,bar
